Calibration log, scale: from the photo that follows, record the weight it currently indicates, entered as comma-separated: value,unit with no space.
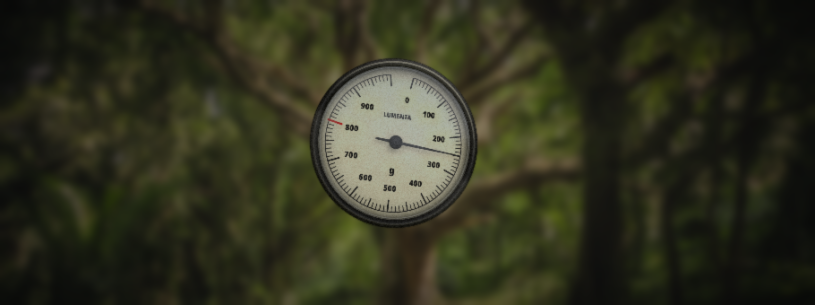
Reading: 250,g
